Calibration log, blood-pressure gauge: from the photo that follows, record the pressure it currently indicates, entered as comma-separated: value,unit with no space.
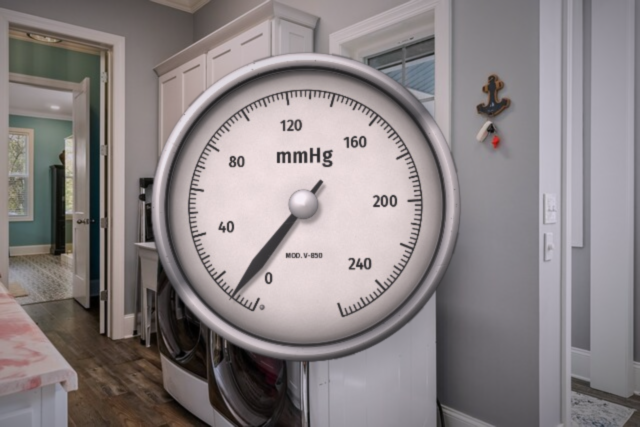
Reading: 10,mmHg
